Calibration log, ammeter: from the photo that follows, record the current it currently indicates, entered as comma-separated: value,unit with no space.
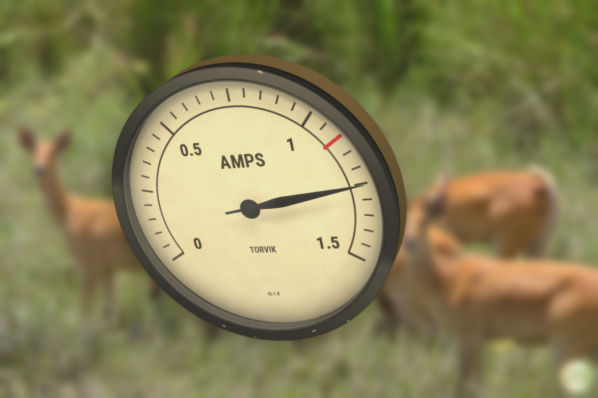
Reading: 1.25,A
